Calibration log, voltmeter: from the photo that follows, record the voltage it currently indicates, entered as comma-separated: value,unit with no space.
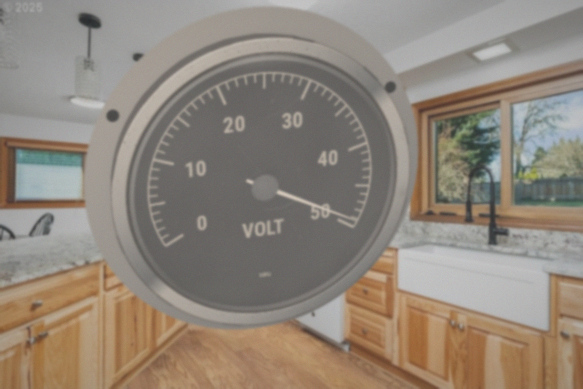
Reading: 49,V
